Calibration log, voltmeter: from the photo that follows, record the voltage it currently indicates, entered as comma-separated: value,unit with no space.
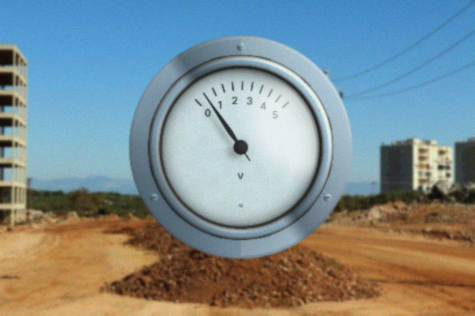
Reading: 0.5,V
